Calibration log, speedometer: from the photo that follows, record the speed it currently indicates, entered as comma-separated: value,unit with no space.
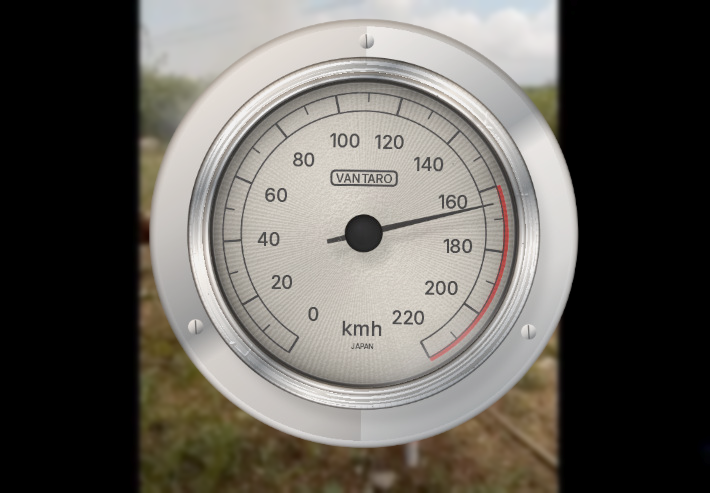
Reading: 165,km/h
